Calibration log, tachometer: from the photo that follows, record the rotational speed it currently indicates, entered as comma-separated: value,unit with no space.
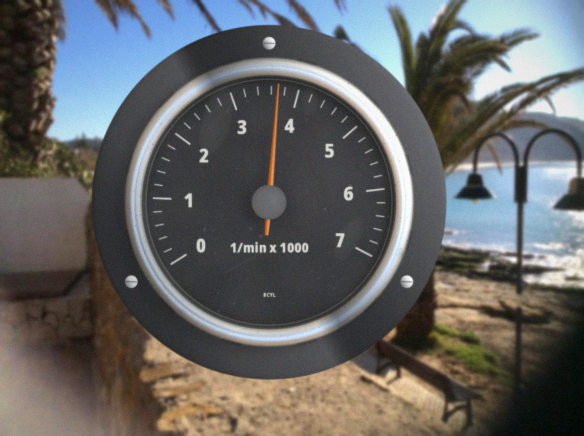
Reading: 3700,rpm
